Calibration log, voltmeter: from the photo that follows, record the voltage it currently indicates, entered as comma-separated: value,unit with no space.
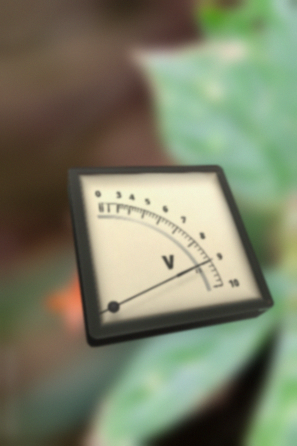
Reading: 9,V
